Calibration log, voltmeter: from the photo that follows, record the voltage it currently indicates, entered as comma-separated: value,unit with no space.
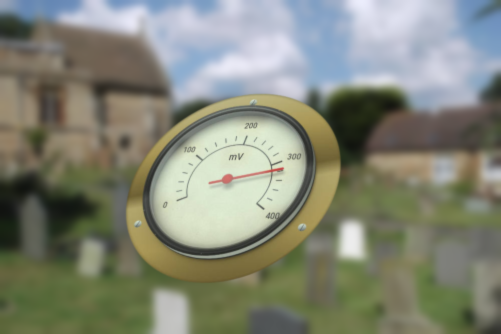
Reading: 320,mV
